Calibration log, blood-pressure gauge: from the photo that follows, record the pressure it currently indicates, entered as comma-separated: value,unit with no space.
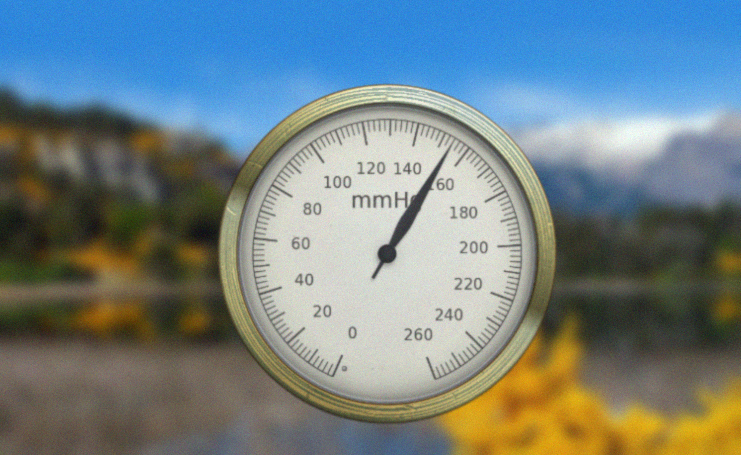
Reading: 154,mmHg
